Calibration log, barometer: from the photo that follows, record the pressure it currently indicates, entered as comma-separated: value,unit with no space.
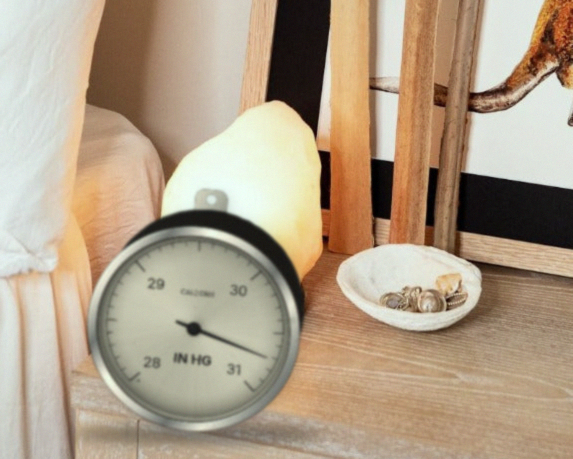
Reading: 30.7,inHg
